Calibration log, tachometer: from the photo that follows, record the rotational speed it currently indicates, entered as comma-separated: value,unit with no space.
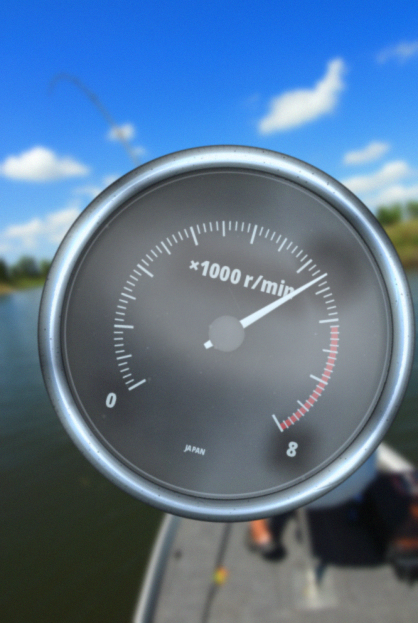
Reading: 5300,rpm
